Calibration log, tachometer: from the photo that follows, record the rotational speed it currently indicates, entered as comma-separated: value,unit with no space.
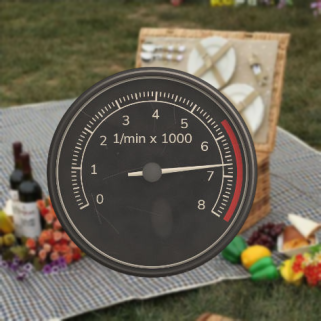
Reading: 6700,rpm
